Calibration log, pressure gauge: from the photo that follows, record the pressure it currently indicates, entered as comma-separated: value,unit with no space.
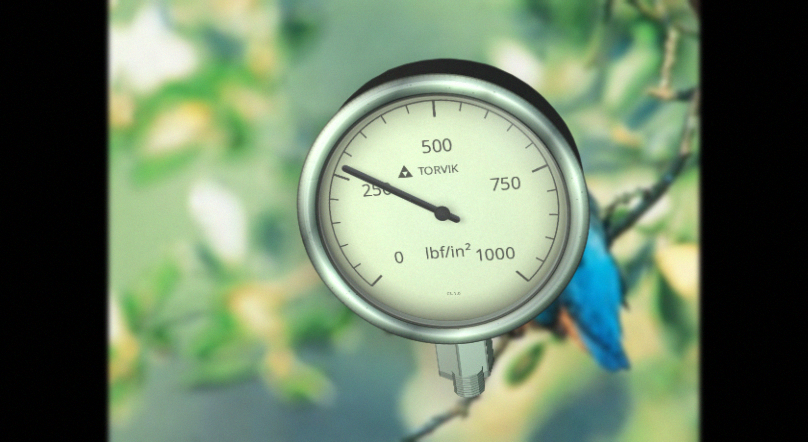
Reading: 275,psi
